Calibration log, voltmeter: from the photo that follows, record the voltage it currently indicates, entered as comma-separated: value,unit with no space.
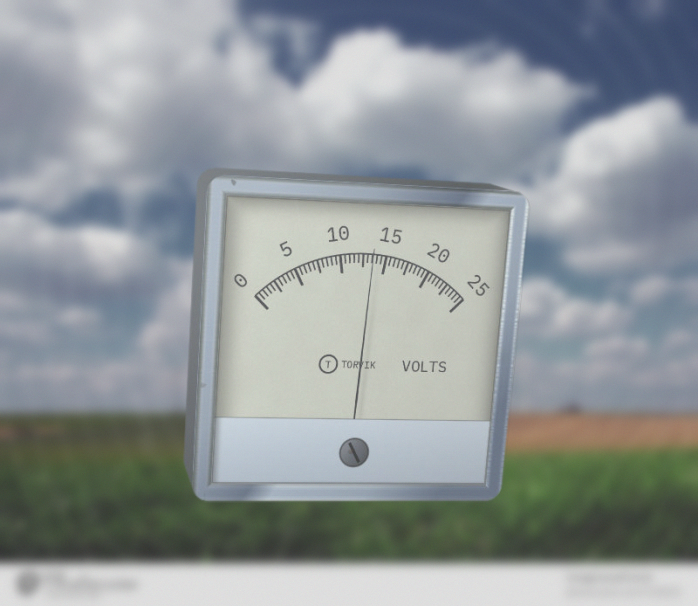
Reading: 13.5,V
